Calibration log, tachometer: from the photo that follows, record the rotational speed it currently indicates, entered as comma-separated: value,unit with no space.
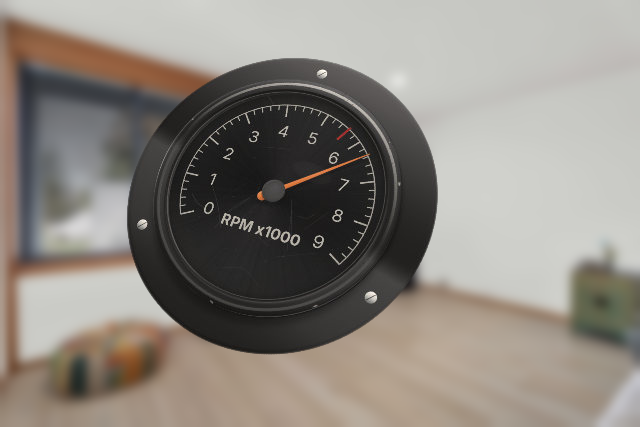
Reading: 6400,rpm
